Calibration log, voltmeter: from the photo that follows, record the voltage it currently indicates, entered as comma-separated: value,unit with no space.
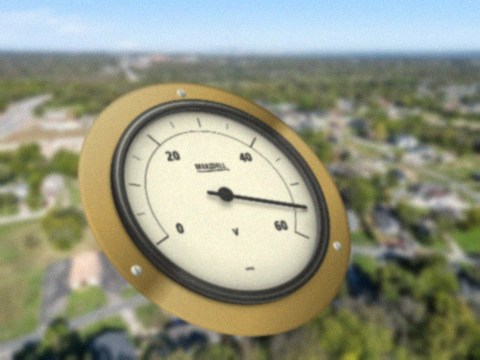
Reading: 55,V
